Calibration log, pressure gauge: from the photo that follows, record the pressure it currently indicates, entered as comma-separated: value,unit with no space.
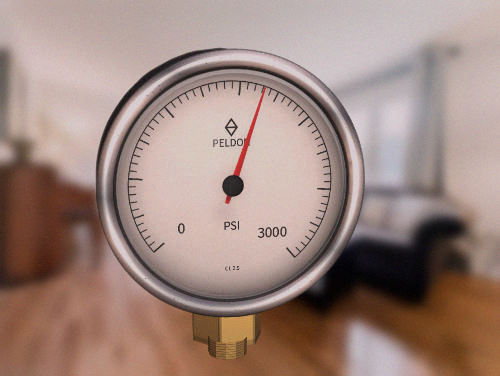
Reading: 1650,psi
